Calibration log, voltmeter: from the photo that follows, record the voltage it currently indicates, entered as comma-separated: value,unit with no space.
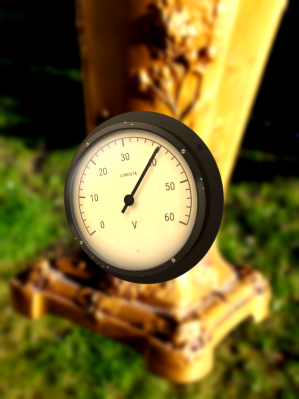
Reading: 40,V
